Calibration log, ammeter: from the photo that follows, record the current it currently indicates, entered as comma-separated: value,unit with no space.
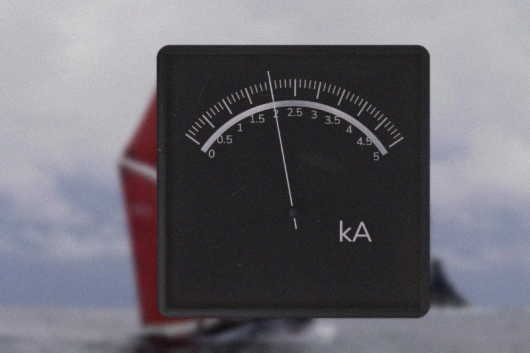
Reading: 2,kA
